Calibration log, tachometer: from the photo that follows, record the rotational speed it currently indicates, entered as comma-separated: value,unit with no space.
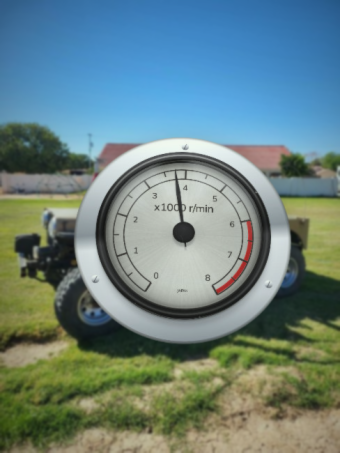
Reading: 3750,rpm
